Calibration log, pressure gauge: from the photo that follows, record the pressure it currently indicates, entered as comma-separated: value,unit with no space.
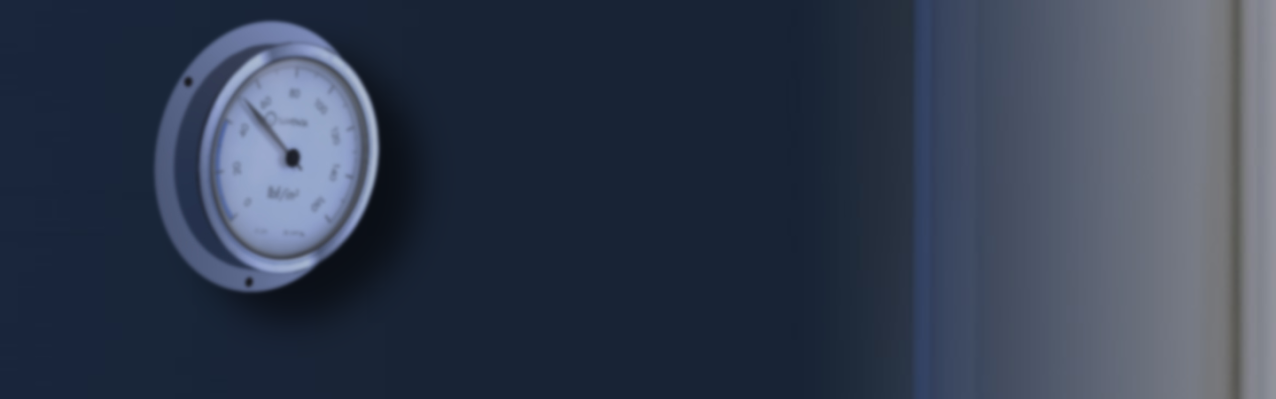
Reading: 50,psi
